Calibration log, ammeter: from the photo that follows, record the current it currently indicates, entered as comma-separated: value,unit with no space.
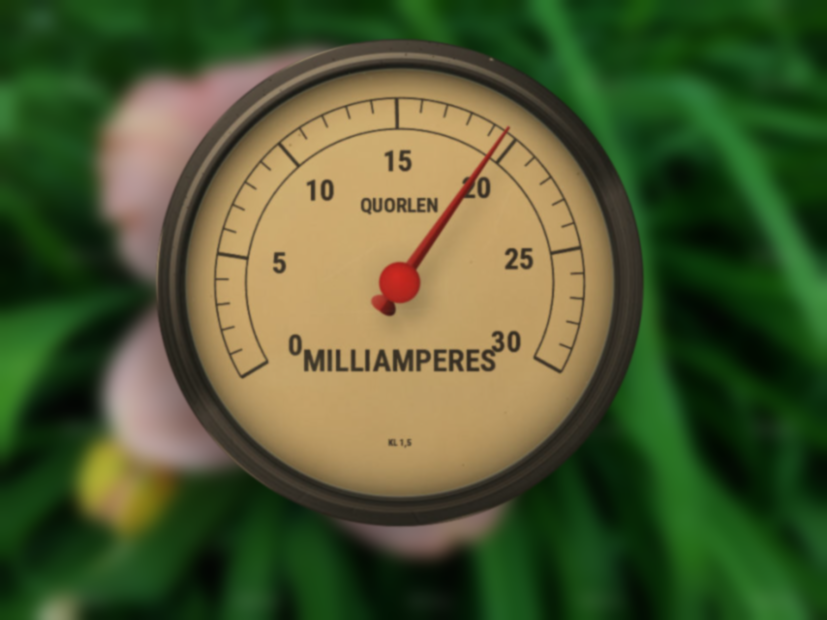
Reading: 19.5,mA
